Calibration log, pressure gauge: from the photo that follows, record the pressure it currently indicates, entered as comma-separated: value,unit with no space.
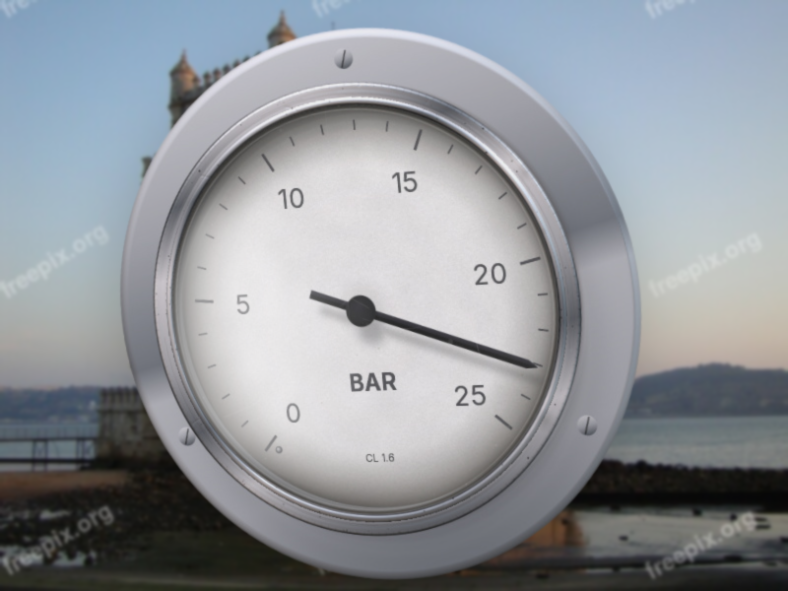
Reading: 23,bar
